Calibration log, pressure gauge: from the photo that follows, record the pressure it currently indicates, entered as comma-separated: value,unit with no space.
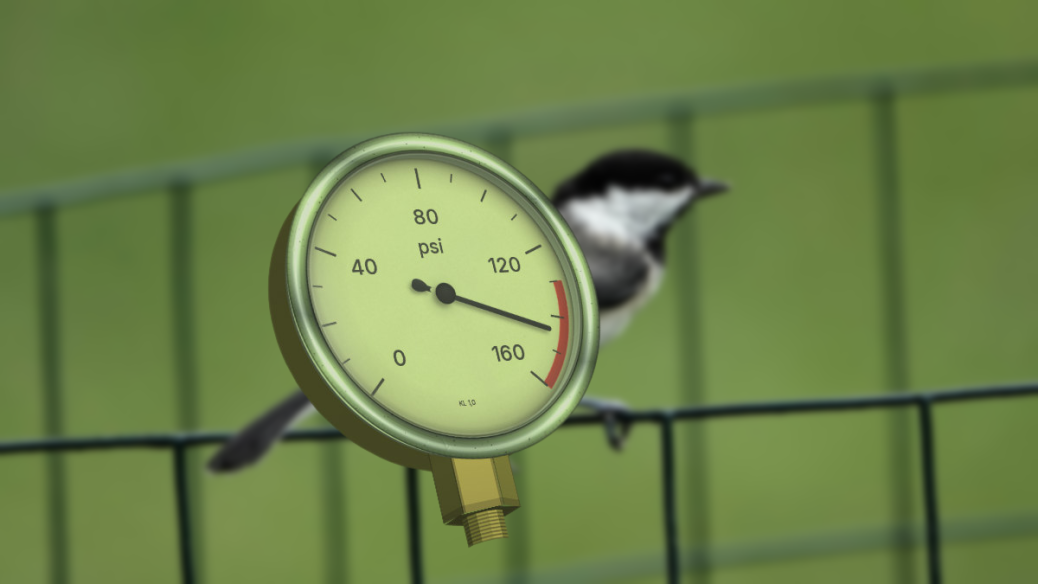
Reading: 145,psi
